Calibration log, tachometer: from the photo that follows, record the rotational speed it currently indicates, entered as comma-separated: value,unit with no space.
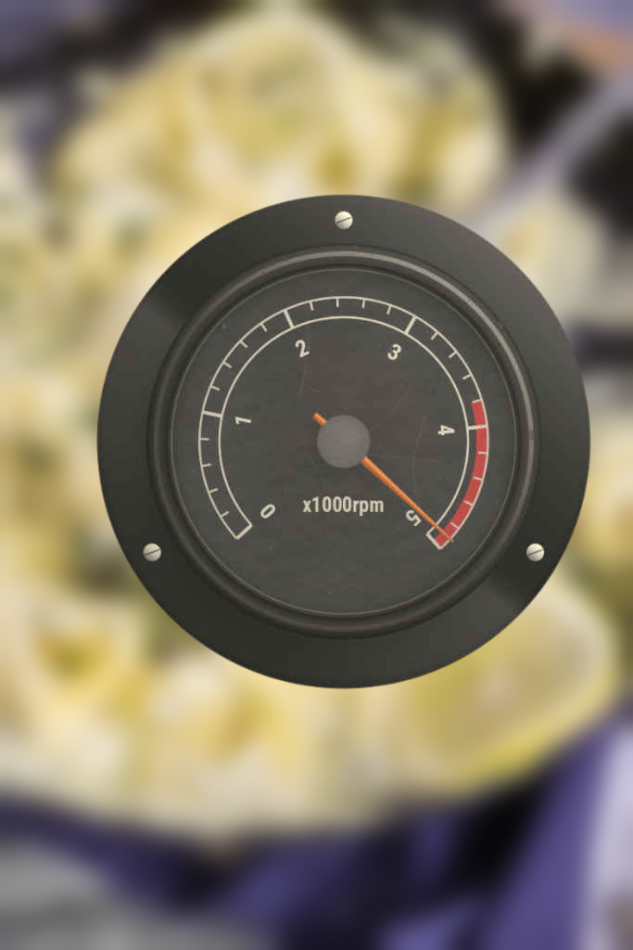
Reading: 4900,rpm
